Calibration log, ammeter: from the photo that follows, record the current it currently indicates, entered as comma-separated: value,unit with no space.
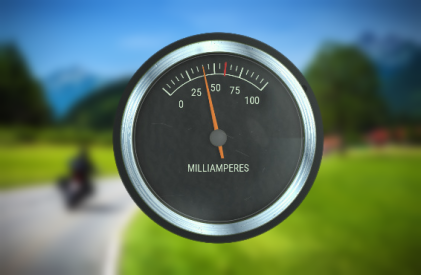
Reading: 40,mA
